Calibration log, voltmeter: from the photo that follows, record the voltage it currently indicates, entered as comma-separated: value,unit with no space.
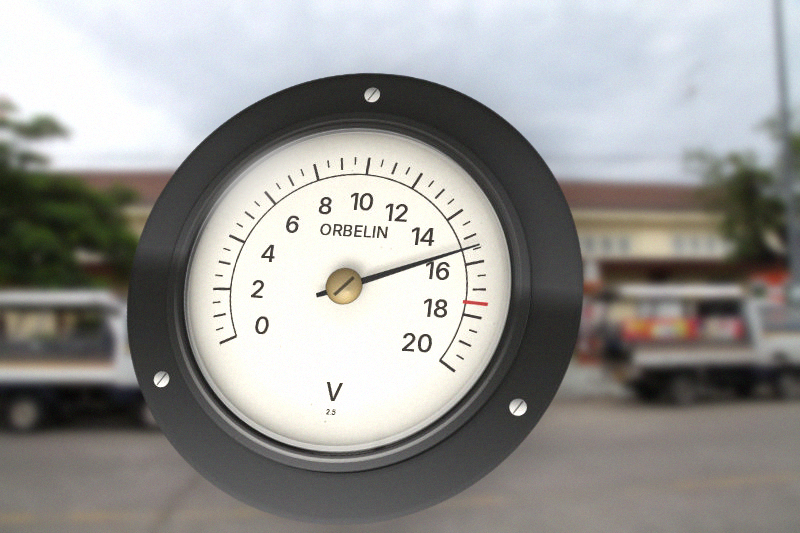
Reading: 15.5,V
